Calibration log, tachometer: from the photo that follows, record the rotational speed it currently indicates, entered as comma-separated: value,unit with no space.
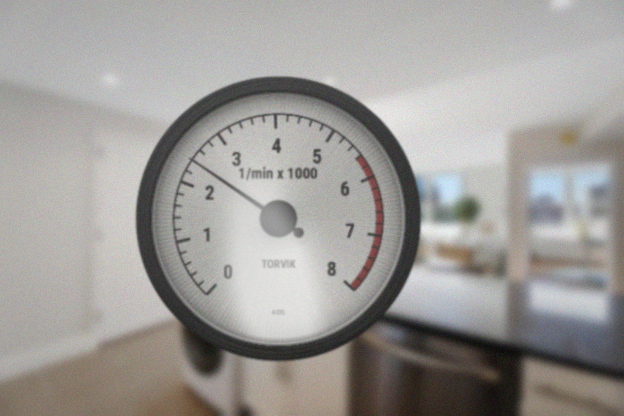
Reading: 2400,rpm
